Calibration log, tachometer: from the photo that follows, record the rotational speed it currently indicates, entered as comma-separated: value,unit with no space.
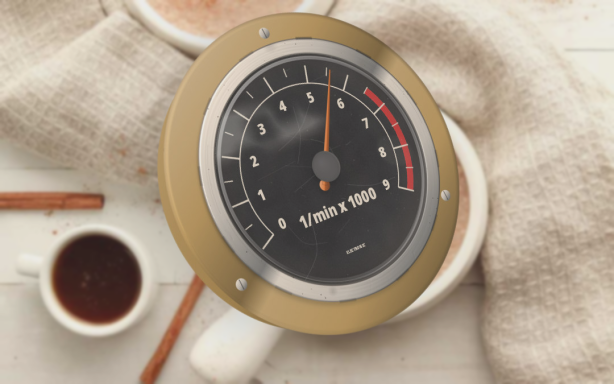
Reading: 5500,rpm
